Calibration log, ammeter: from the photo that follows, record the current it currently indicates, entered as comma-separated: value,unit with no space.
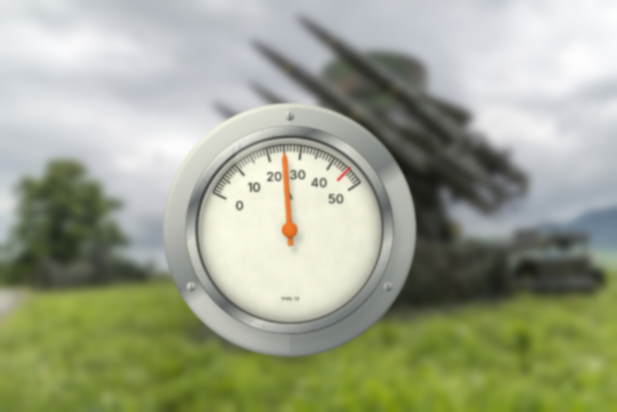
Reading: 25,A
